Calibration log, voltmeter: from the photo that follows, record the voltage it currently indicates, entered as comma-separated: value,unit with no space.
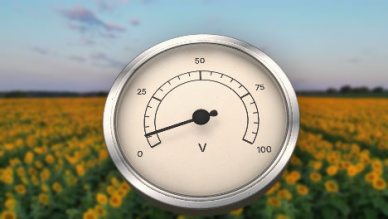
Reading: 5,V
